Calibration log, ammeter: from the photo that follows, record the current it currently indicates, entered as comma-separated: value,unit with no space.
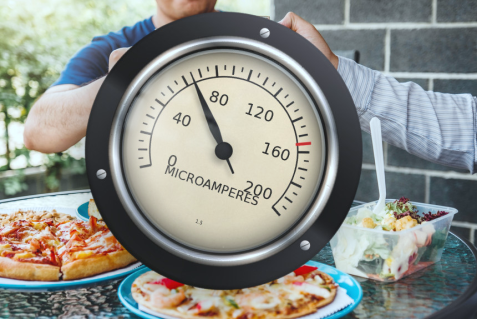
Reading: 65,µA
